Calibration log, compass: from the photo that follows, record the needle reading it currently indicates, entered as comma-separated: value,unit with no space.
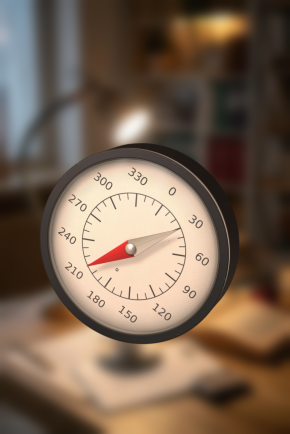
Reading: 210,°
